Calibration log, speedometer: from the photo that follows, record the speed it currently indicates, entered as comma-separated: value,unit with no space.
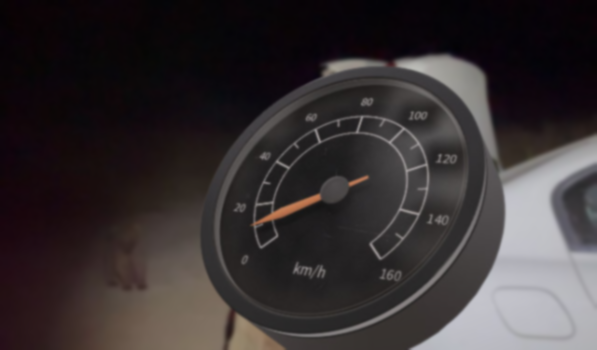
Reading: 10,km/h
